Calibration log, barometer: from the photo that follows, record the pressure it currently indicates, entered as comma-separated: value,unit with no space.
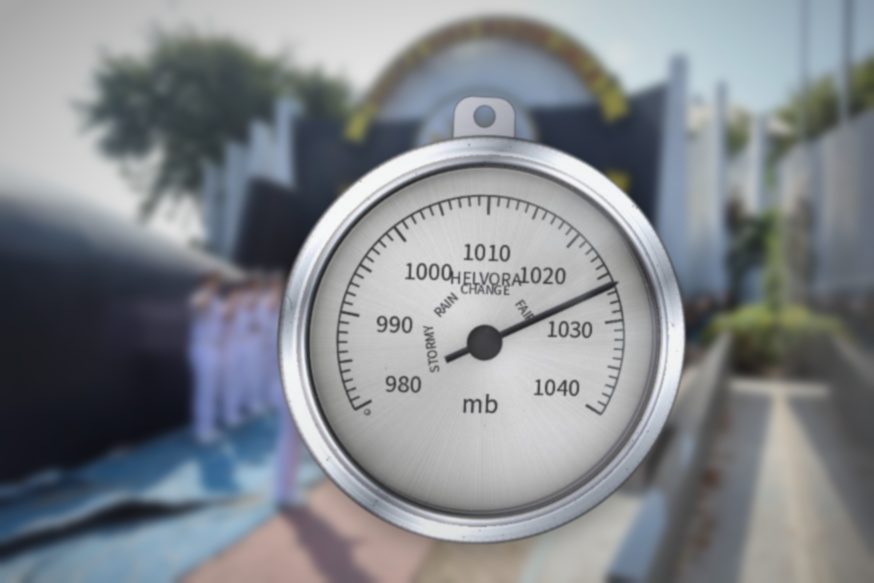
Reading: 1026,mbar
